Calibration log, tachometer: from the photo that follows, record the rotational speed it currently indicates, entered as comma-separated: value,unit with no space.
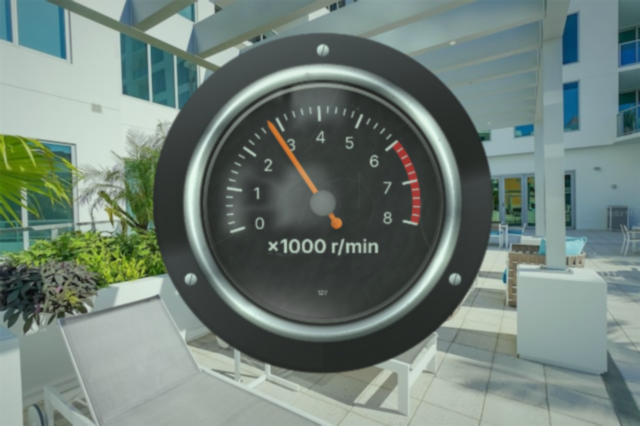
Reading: 2800,rpm
